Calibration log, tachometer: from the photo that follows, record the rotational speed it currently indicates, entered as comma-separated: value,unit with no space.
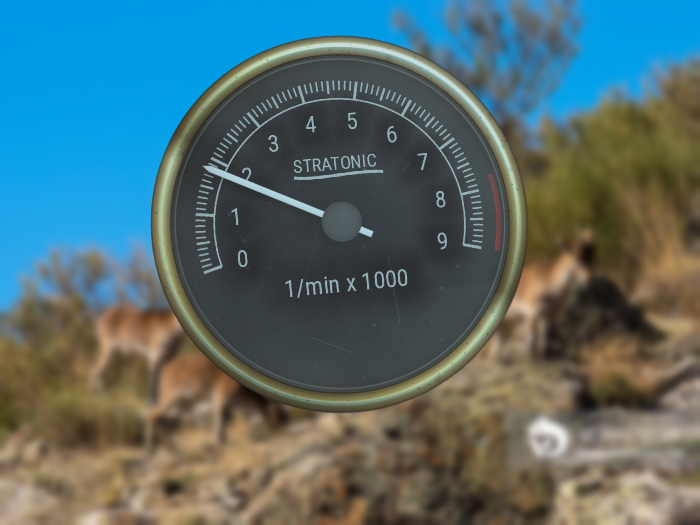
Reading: 1800,rpm
